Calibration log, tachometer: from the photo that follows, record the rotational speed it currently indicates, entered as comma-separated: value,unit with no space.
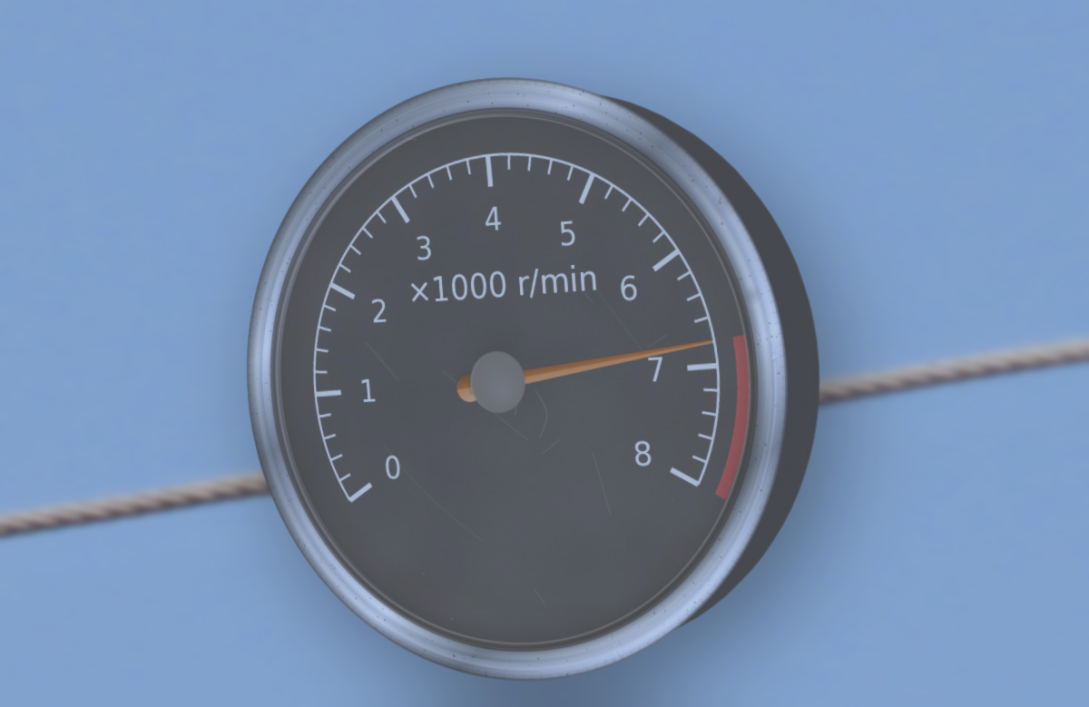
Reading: 6800,rpm
